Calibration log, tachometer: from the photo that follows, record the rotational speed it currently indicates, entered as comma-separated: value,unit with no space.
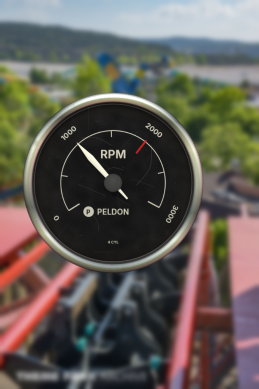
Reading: 1000,rpm
